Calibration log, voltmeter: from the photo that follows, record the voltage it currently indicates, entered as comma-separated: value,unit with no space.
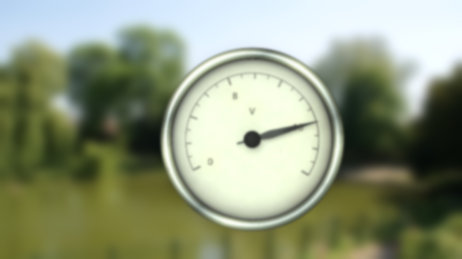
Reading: 16,V
